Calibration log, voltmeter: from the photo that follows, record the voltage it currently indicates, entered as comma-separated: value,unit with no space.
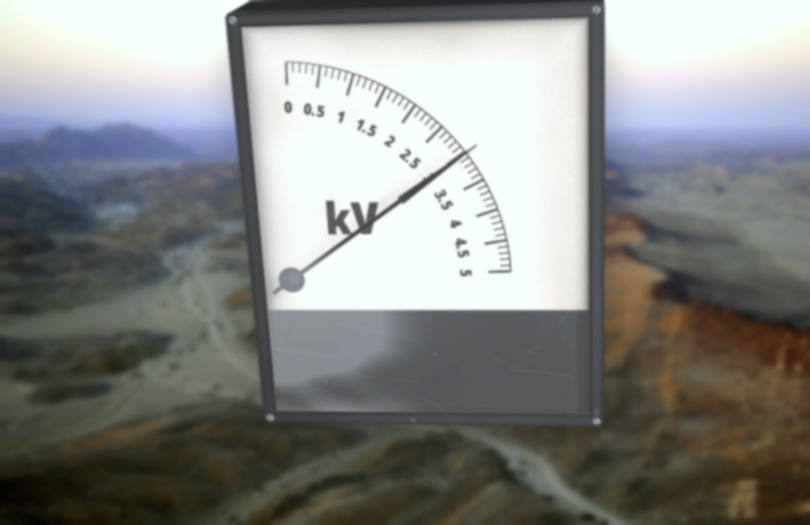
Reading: 3,kV
